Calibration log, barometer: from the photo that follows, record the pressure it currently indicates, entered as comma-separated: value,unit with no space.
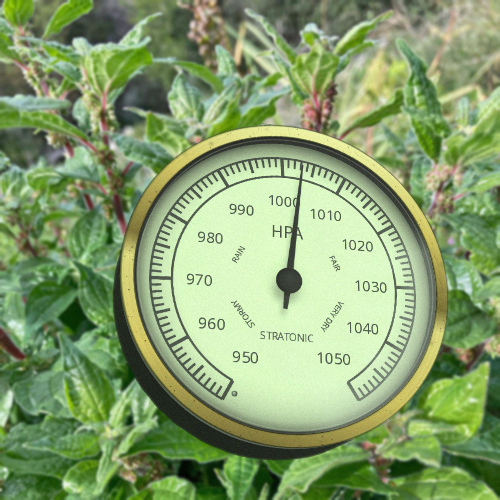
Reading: 1003,hPa
